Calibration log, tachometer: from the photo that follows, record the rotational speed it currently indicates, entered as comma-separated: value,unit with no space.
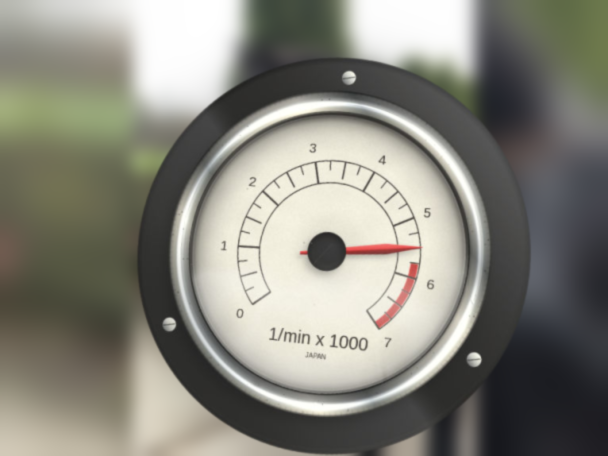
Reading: 5500,rpm
